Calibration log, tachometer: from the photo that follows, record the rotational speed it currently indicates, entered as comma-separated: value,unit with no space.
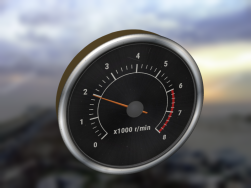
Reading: 2000,rpm
